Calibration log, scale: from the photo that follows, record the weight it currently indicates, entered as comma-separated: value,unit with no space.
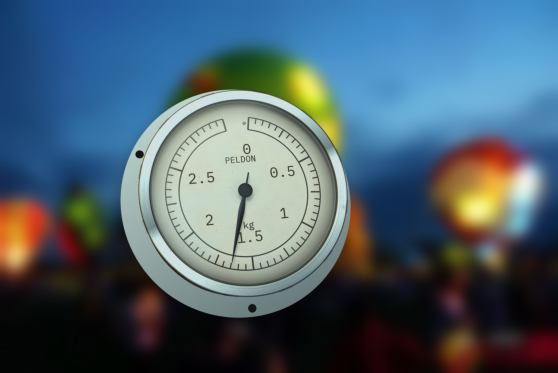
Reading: 1.65,kg
